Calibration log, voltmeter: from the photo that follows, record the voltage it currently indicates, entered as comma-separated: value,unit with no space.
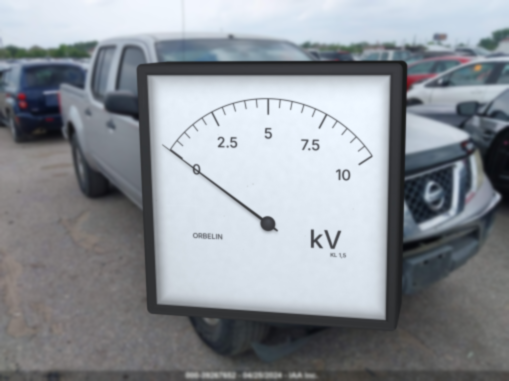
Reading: 0,kV
